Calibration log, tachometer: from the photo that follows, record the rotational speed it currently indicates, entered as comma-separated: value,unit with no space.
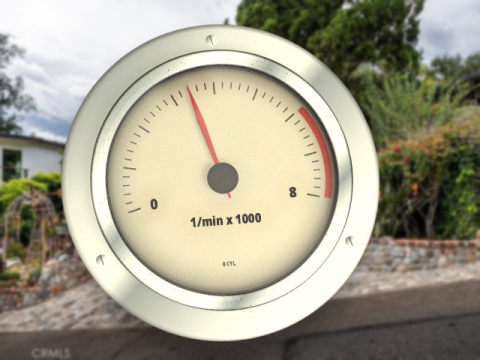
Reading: 3400,rpm
